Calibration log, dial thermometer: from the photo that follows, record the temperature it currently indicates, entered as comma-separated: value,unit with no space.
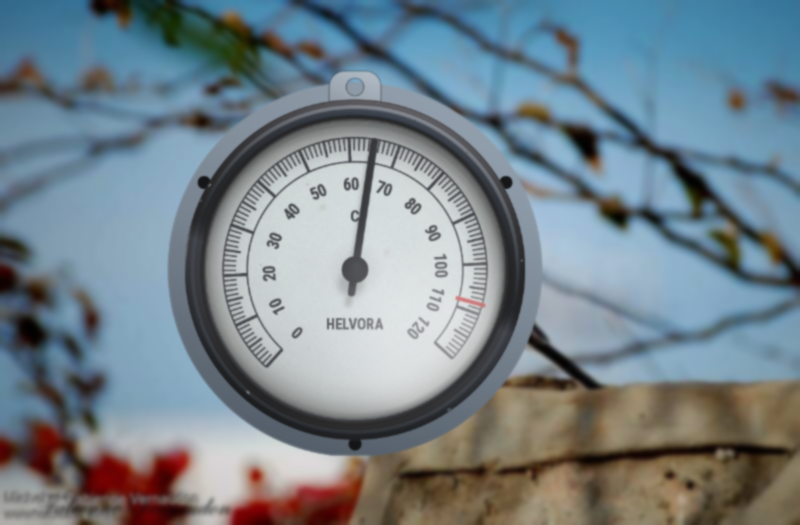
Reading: 65,°C
